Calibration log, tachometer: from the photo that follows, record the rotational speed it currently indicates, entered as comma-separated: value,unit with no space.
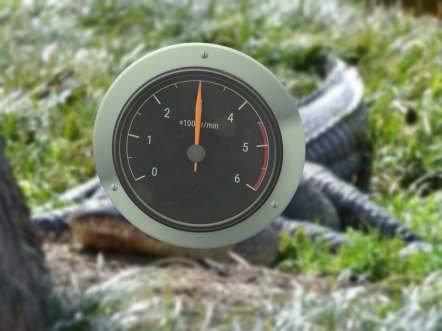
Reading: 3000,rpm
